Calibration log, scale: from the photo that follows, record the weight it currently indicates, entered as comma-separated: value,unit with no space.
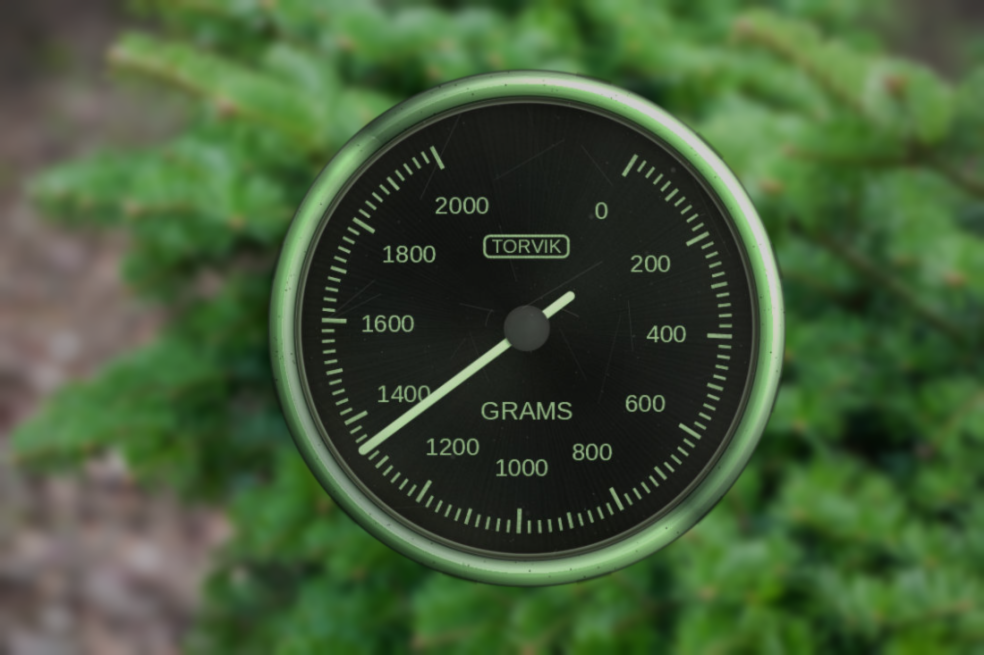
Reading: 1340,g
